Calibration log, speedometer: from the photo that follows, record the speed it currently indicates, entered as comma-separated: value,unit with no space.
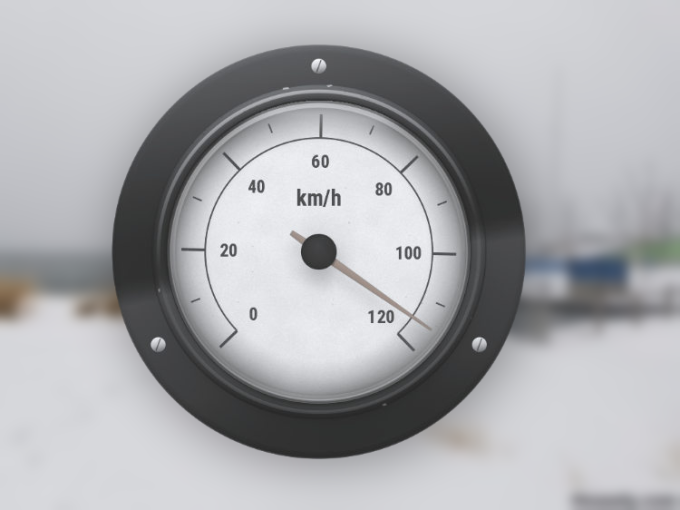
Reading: 115,km/h
